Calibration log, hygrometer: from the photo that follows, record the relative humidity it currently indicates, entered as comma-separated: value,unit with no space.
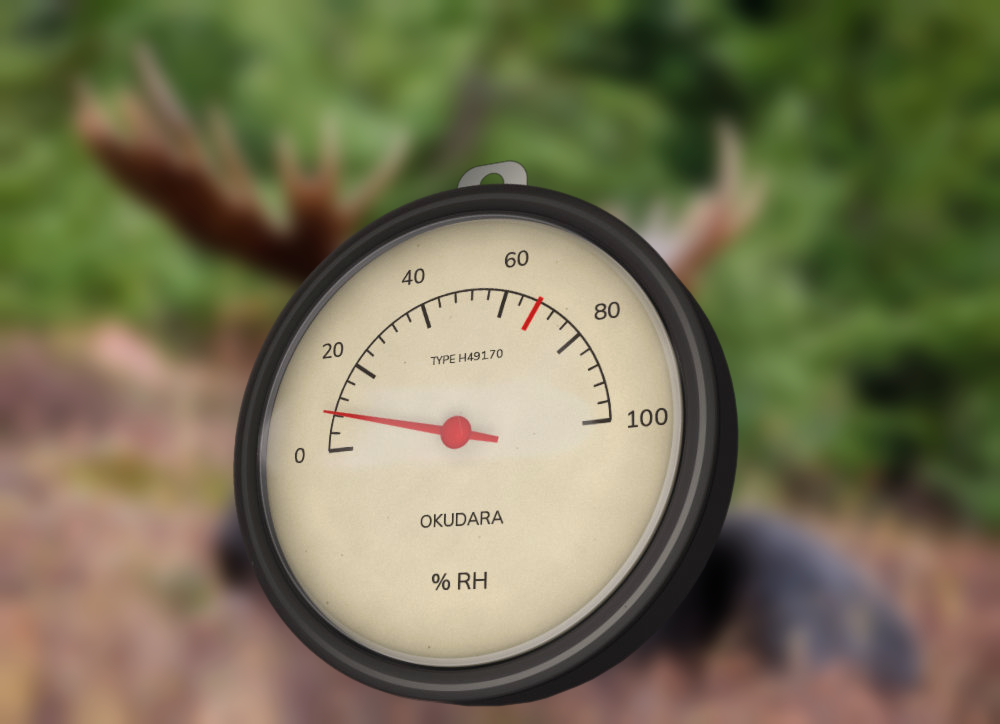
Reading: 8,%
